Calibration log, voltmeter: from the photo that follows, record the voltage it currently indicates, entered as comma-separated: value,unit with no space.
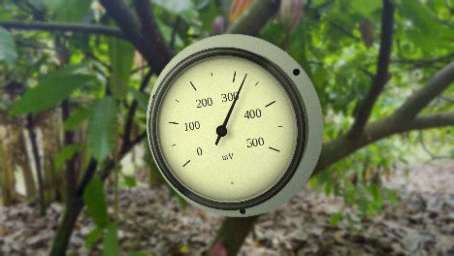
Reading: 325,mV
